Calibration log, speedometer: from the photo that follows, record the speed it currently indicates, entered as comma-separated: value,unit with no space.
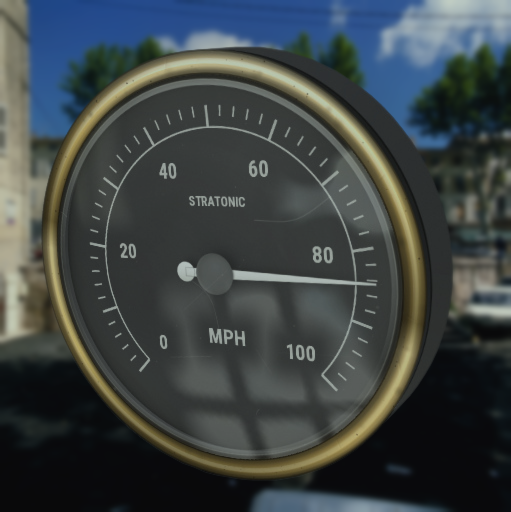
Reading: 84,mph
